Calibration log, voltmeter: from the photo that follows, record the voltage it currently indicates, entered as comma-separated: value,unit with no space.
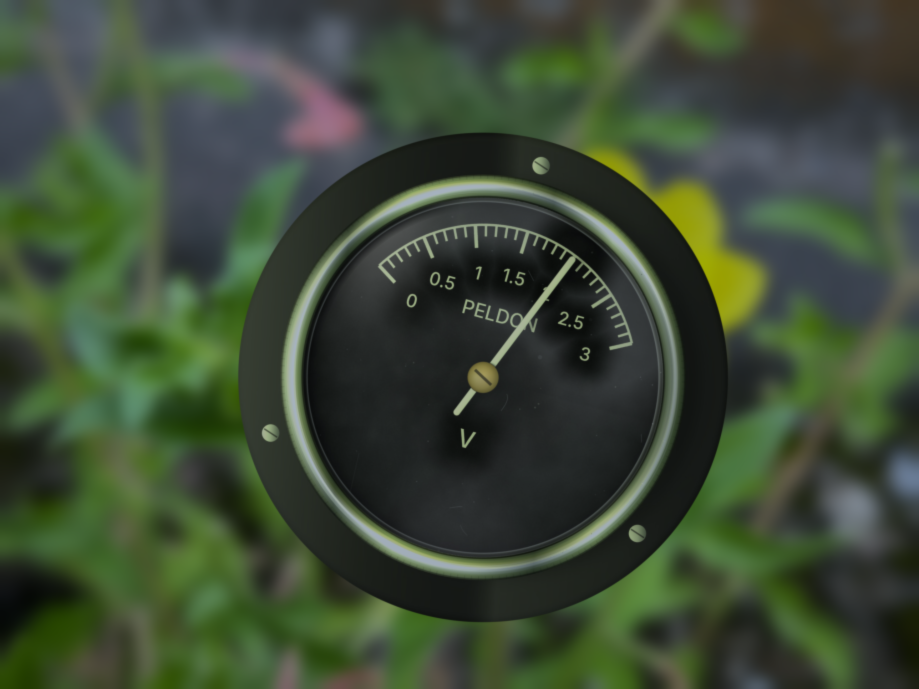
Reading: 2,V
